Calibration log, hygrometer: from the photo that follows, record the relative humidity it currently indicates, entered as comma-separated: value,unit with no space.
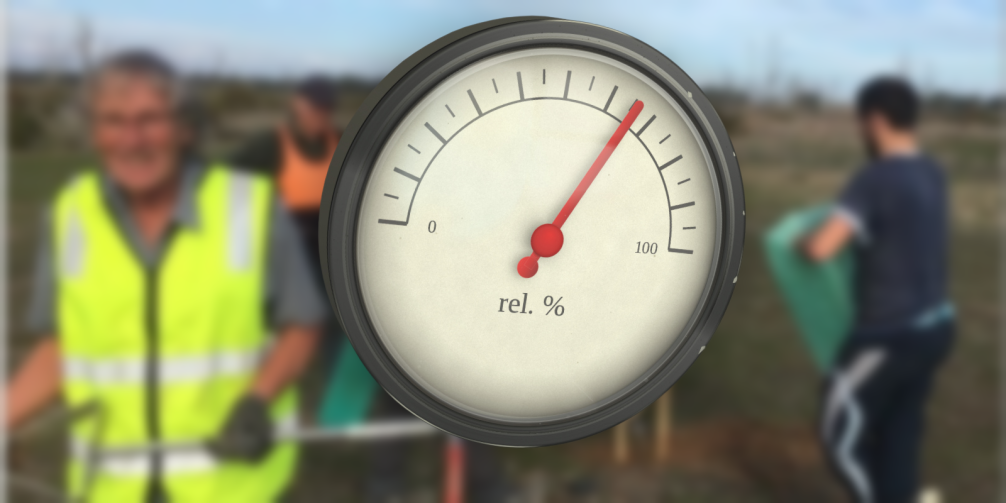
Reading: 65,%
